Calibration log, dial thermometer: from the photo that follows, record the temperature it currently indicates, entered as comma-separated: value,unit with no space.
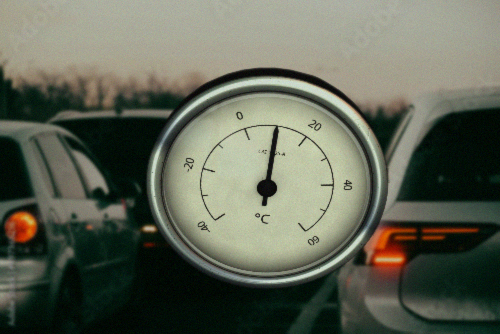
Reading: 10,°C
